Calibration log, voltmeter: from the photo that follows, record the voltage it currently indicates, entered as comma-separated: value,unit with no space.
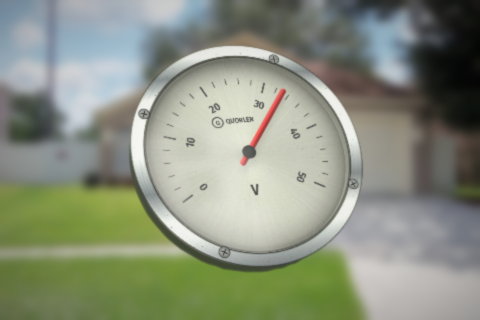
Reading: 33,V
